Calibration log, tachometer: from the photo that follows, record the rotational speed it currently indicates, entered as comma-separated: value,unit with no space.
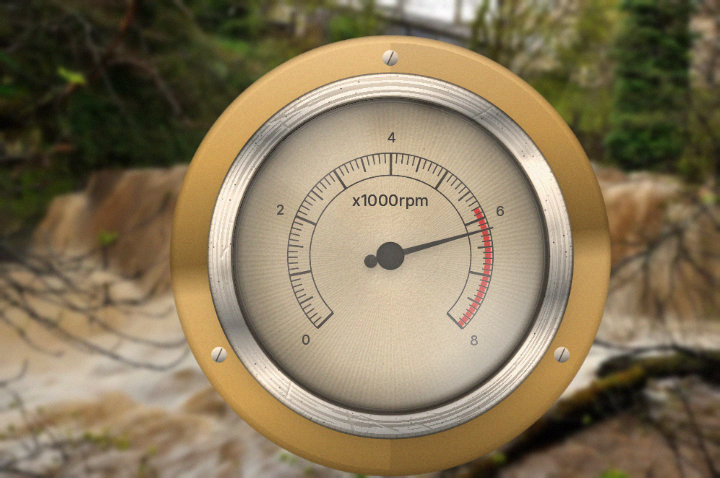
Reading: 6200,rpm
